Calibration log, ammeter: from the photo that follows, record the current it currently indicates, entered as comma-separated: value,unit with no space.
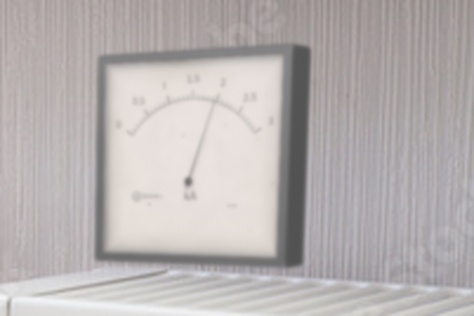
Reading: 2,kA
